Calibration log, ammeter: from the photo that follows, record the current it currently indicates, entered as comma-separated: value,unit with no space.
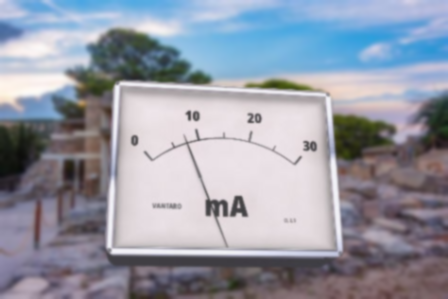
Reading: 7.5,mA
